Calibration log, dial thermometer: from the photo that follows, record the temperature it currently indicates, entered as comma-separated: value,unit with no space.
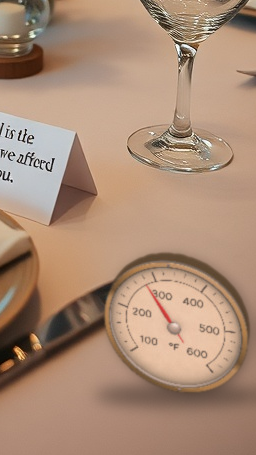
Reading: 280,°F
